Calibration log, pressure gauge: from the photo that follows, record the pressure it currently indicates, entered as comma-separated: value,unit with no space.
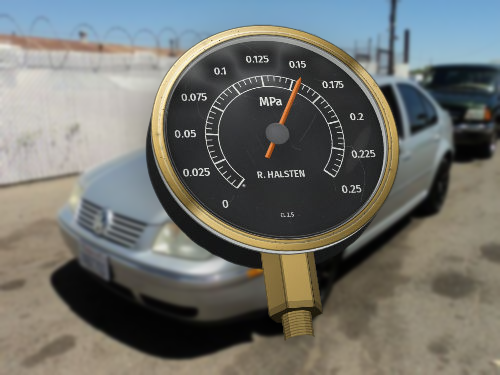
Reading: 0.155,MPa
